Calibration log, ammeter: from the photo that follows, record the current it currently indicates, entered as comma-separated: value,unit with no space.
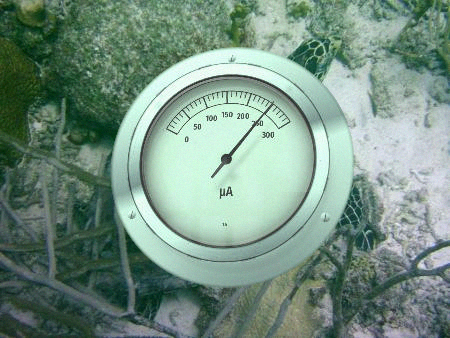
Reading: 250,µA
